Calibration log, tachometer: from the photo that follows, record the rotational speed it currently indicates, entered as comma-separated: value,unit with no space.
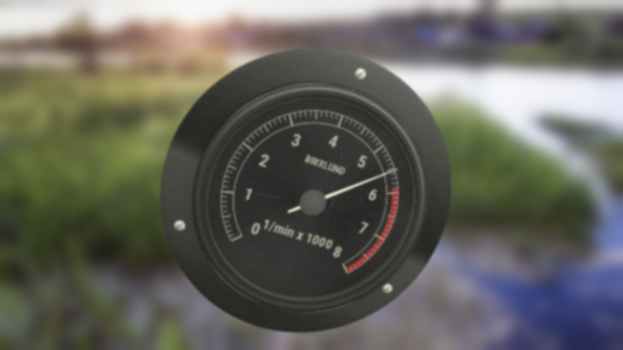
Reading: 5500,rpm
